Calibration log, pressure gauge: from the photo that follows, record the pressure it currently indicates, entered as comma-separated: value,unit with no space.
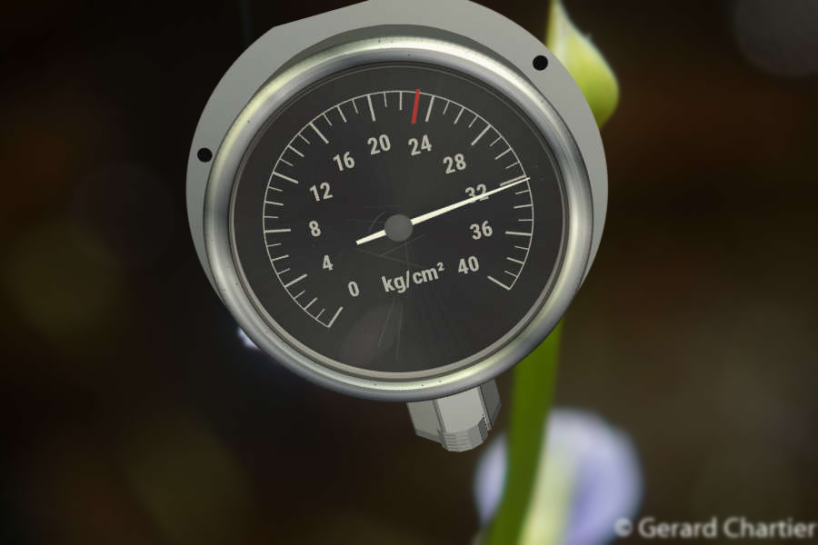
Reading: 32,kg/cm²
